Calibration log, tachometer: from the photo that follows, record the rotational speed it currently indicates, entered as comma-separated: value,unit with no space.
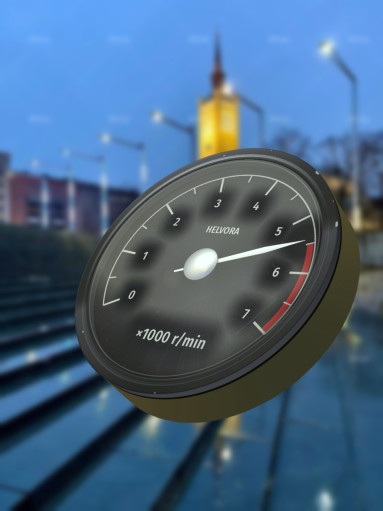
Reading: 5500,rpm
